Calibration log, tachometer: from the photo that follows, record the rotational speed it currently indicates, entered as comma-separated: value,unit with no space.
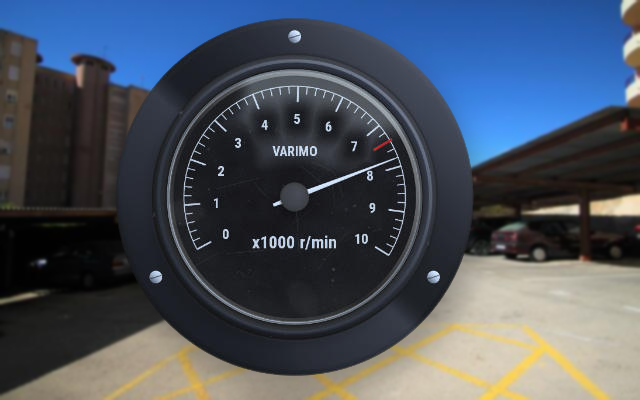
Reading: 7800,rpm
